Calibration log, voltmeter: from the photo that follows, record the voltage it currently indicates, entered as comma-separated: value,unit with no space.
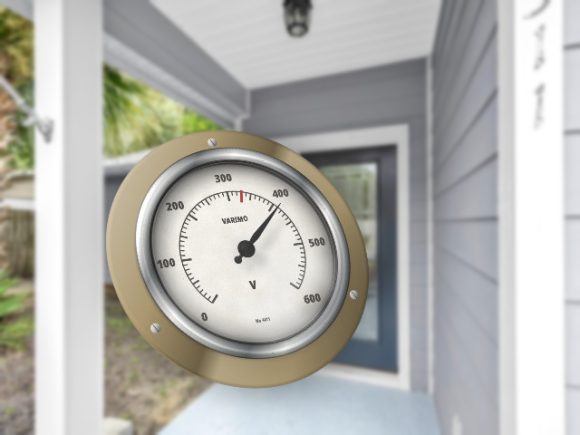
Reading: 410,V
